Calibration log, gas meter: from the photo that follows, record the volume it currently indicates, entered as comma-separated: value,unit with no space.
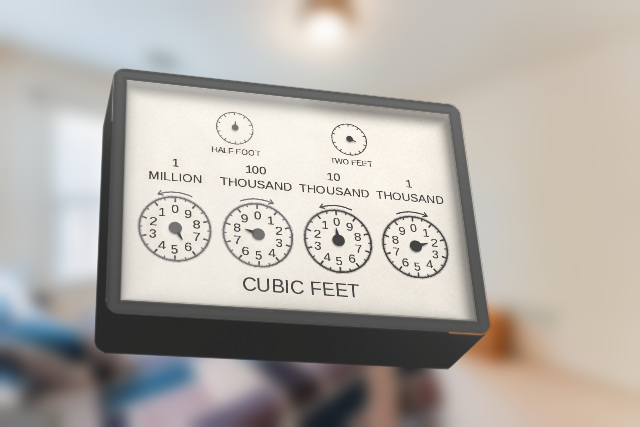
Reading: 580200,ft³
